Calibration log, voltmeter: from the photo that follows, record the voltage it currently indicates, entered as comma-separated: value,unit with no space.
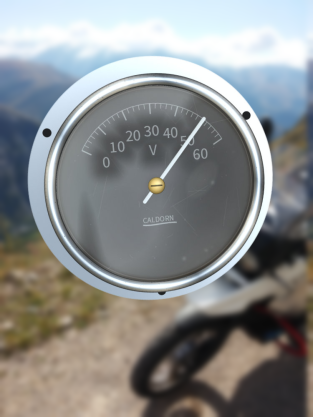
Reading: 50,V
